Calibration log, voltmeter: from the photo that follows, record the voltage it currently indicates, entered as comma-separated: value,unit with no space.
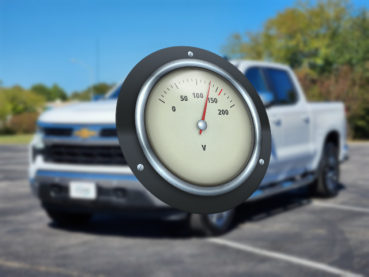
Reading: 130,V
